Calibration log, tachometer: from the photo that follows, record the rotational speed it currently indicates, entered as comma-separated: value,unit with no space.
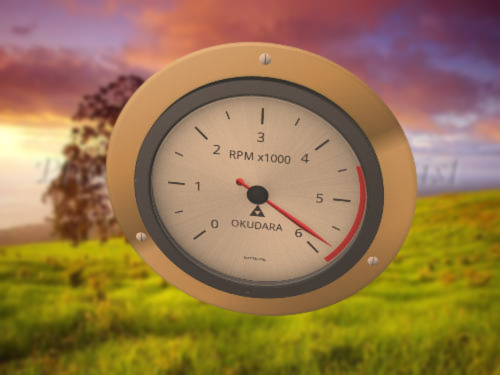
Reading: 5750,rpm
